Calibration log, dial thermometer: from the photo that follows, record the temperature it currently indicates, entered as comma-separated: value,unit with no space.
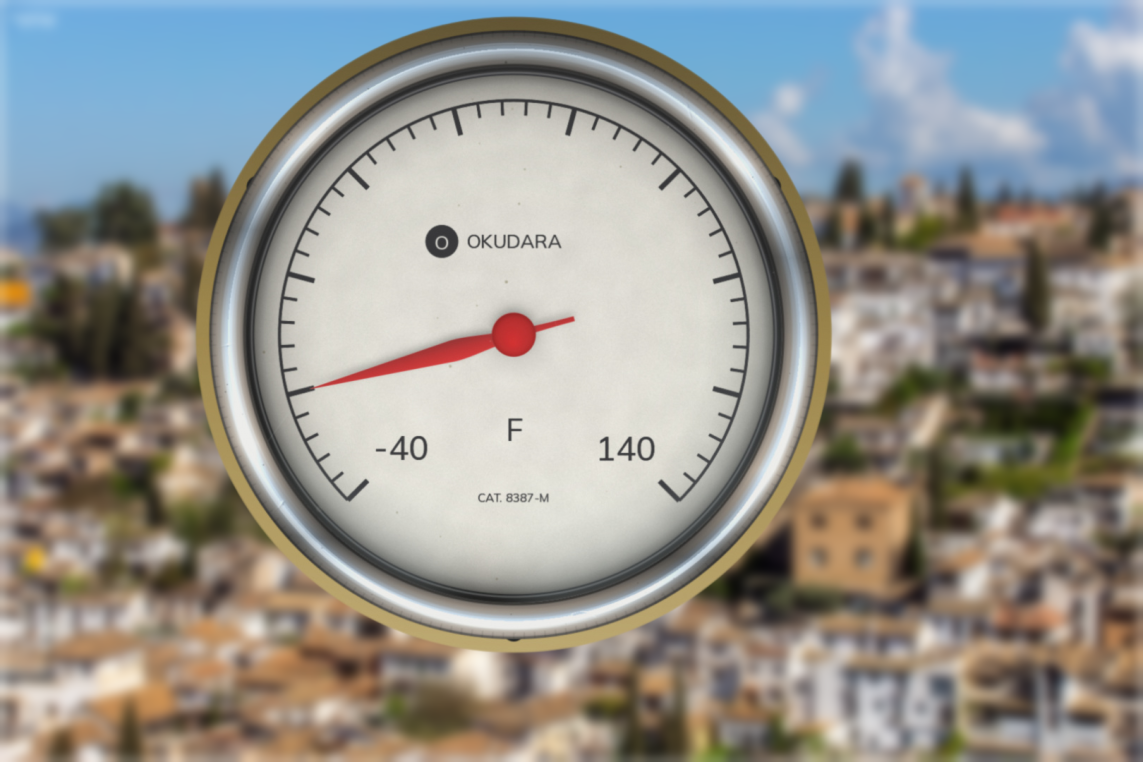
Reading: -20,°F
